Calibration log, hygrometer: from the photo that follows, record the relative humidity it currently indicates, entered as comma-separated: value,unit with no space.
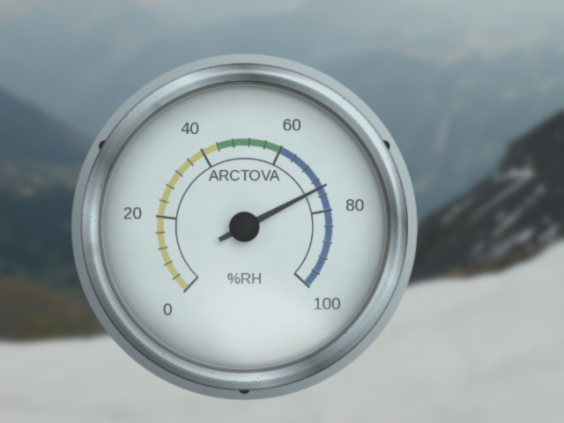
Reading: 74,%
